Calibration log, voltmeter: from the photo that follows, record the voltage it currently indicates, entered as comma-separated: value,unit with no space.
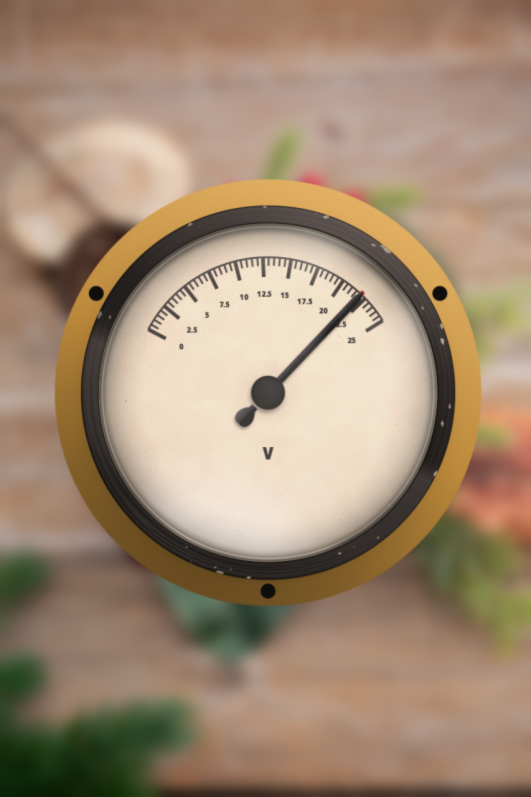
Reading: 22,V
